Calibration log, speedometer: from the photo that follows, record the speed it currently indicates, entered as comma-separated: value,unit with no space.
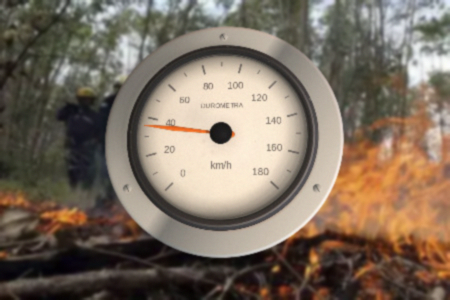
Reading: 35,km/h
